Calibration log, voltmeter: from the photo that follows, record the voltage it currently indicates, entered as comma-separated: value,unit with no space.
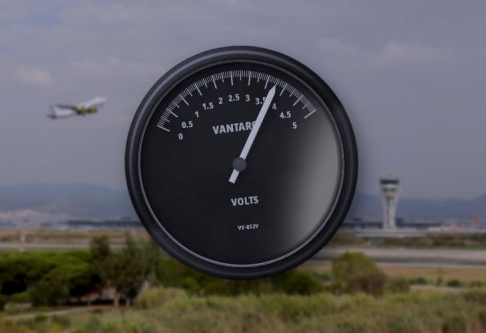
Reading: 3.75,V
